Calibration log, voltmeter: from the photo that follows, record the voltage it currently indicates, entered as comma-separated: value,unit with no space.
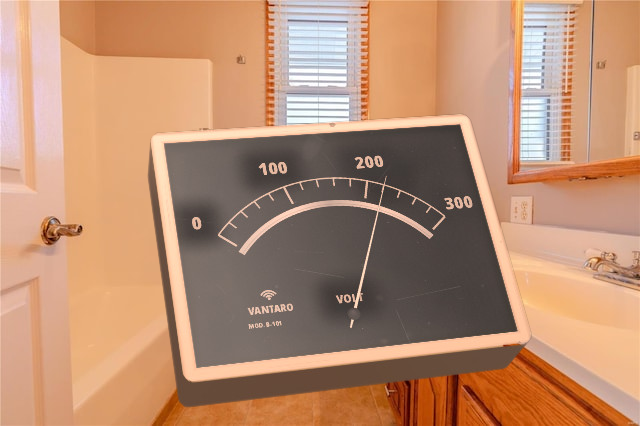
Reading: 220,V
